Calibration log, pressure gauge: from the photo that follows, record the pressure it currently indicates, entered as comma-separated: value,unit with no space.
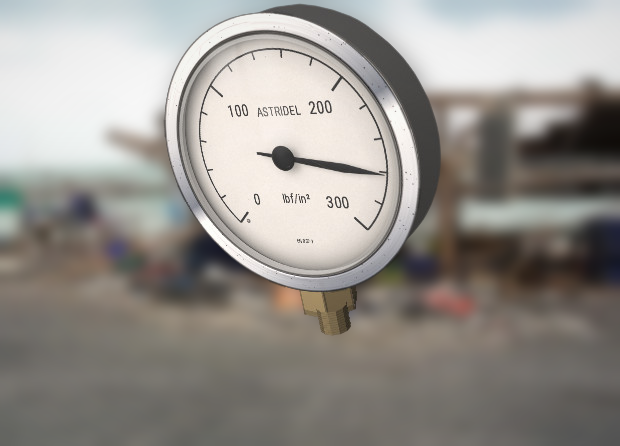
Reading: 260,psi
